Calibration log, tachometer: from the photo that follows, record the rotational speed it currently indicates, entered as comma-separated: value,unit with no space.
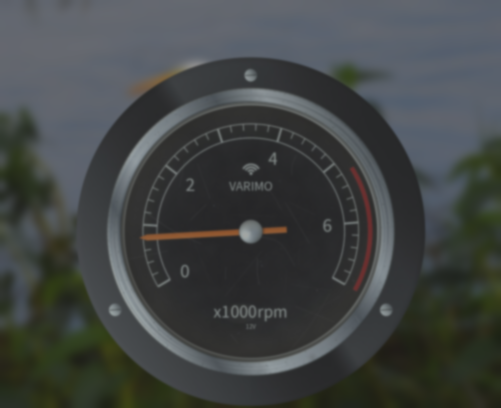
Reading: 800,rpm
